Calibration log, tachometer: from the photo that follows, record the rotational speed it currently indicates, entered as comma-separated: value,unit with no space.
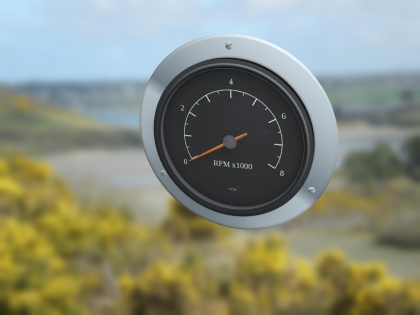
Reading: 0,rpm
